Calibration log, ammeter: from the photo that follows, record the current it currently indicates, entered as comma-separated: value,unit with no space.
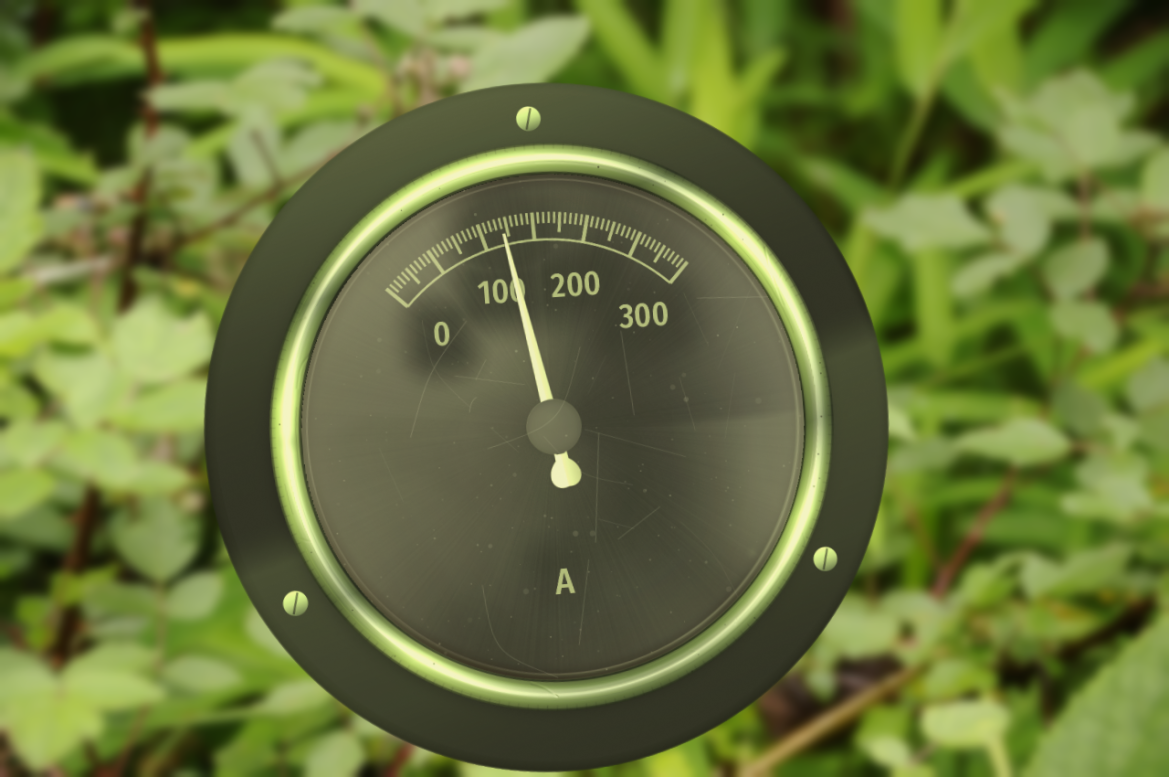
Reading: 120,A
